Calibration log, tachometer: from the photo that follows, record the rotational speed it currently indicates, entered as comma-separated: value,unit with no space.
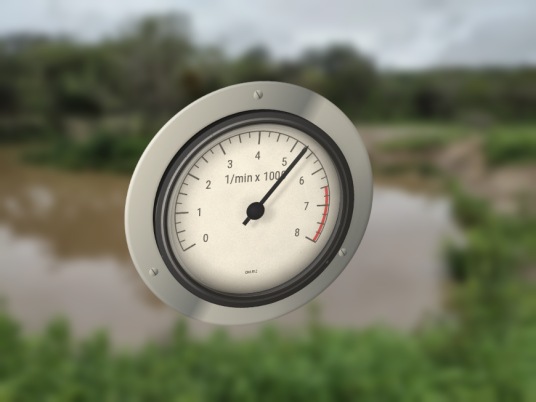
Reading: 5250,rpm
